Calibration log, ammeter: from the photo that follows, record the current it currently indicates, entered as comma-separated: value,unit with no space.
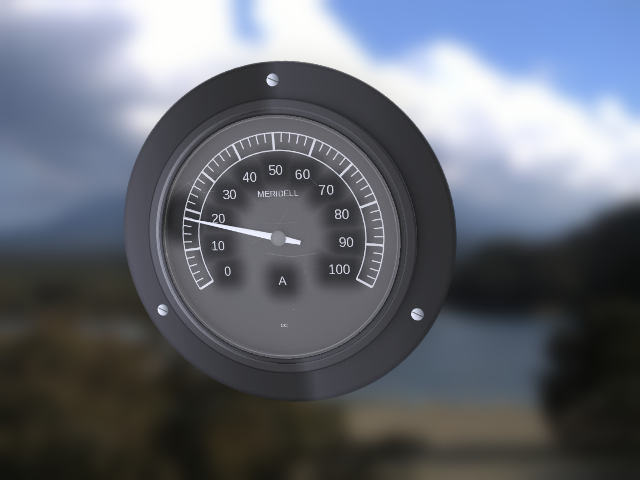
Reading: 18,A
